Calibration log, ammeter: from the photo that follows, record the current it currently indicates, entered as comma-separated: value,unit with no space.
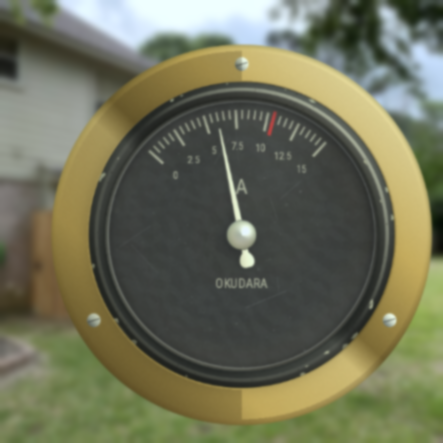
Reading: 6,A
